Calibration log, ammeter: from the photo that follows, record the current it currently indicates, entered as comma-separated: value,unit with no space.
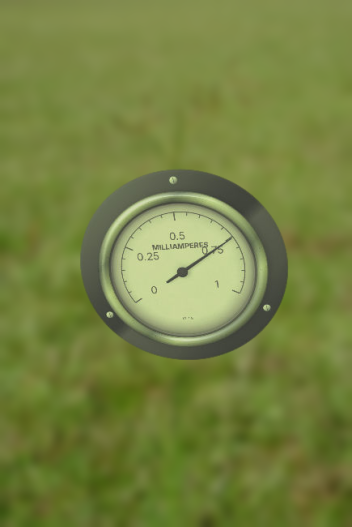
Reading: 0.75,mA
